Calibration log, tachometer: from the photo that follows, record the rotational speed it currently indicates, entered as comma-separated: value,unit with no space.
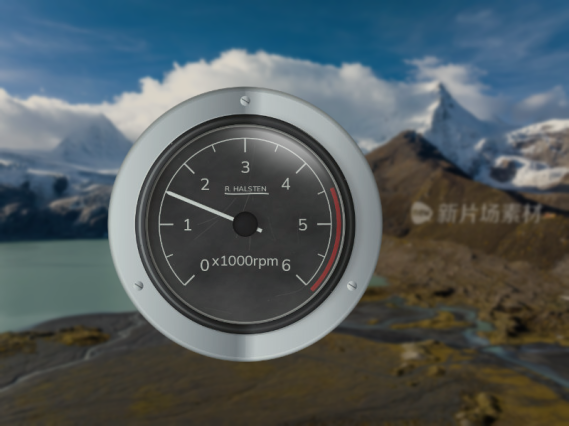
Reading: 1500,rpm
